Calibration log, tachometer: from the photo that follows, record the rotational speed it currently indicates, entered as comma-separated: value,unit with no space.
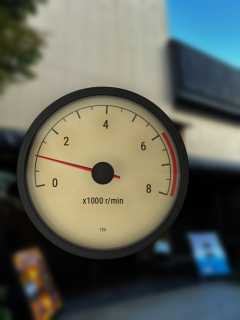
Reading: 1000,rpm
